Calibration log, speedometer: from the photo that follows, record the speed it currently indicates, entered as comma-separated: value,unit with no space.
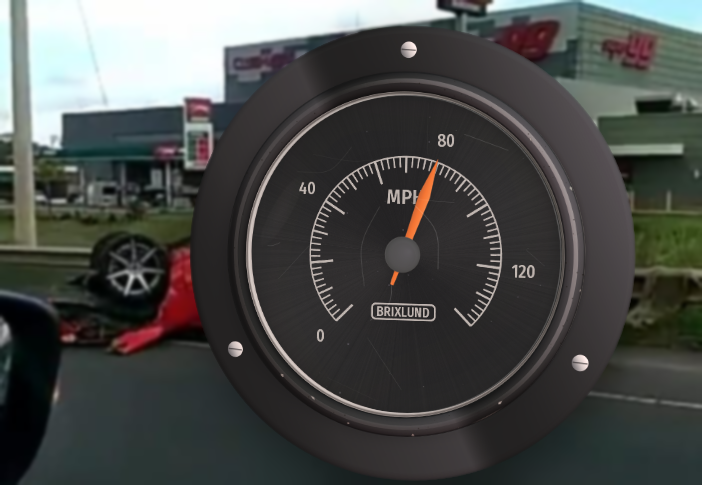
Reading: 80,mph
